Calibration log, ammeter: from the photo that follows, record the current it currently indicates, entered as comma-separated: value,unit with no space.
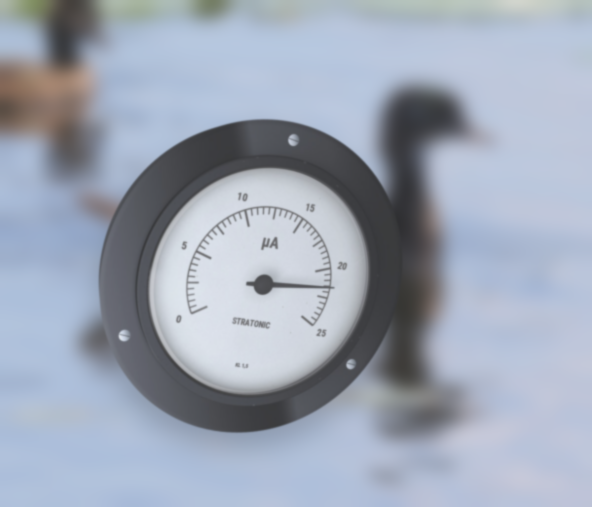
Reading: 21.5,µA
